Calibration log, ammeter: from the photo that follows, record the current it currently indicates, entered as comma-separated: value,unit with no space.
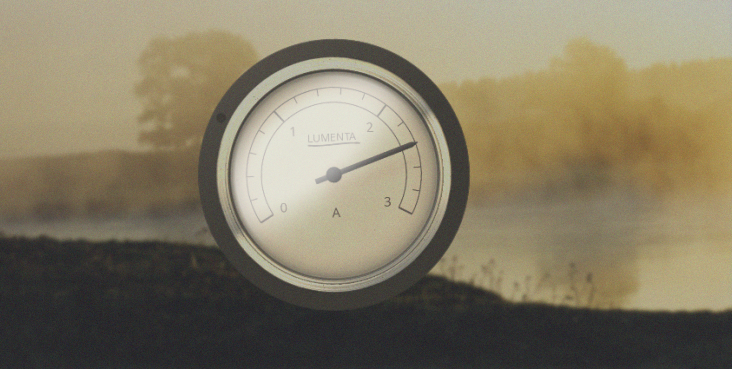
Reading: 2.4,A
